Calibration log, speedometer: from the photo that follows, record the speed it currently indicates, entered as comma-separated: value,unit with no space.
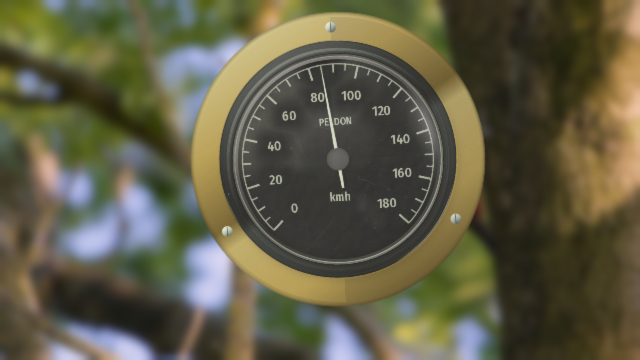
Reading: 85,km/h
